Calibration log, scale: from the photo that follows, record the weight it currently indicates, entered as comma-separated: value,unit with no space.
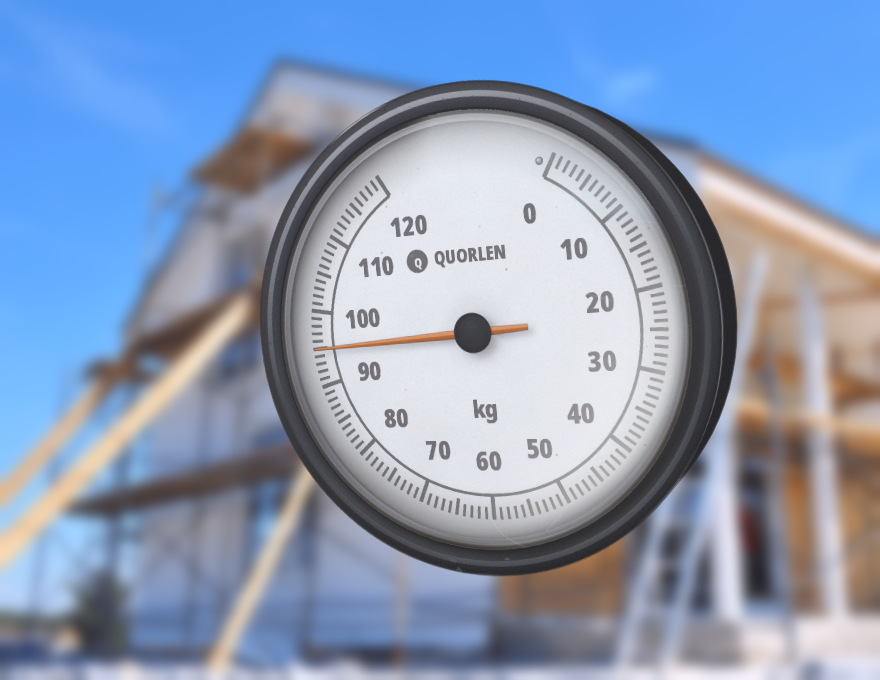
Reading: 95,kg
